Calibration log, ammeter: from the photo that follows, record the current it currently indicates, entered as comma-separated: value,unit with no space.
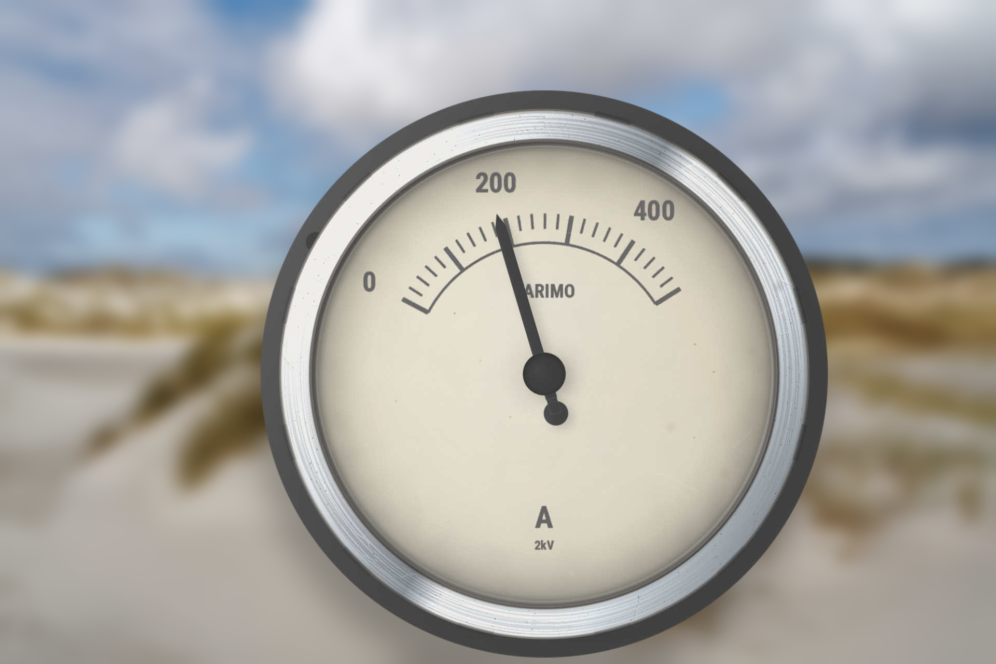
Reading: 190,A
